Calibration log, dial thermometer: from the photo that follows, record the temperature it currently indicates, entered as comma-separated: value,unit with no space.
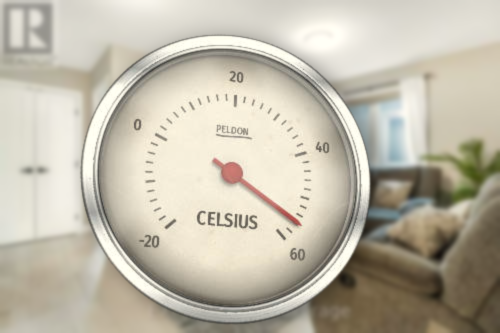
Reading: 56,°C
